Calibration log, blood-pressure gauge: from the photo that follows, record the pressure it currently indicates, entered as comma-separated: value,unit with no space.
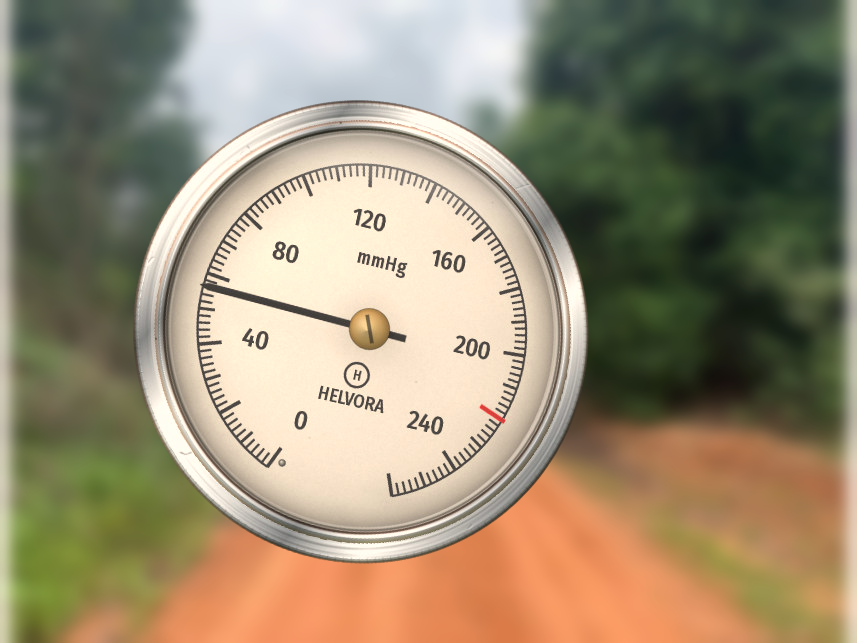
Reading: 56,mmHg
